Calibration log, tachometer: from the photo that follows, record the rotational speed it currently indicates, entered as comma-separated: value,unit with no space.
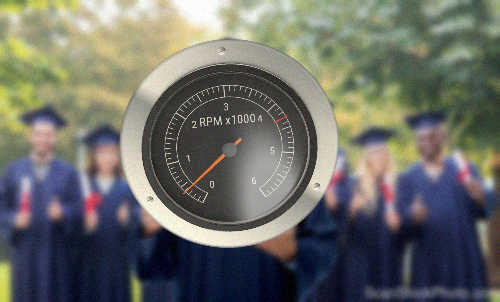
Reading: 400,rpm
